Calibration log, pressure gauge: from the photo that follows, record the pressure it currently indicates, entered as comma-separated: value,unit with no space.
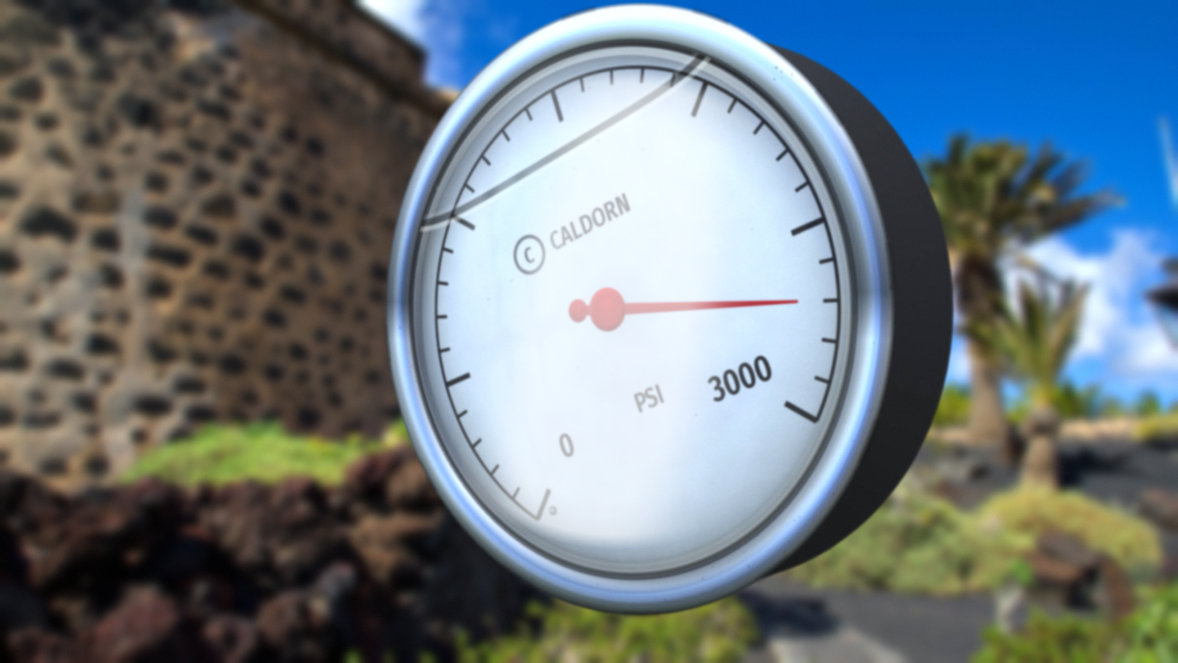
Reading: 2700,psi
